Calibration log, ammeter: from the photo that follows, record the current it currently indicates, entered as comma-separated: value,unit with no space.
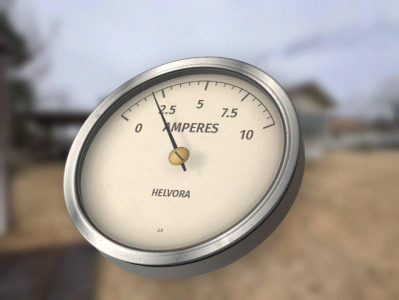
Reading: 2,A
